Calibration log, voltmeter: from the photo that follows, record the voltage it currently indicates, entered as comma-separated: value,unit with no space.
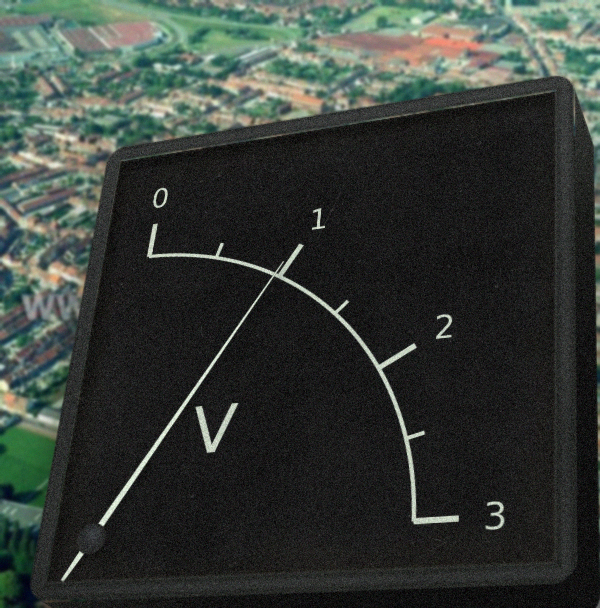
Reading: 1,V
